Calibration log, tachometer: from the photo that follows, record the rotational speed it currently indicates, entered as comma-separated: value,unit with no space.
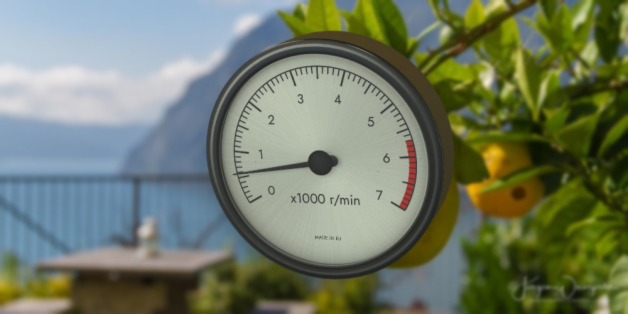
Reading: 600,rpm
